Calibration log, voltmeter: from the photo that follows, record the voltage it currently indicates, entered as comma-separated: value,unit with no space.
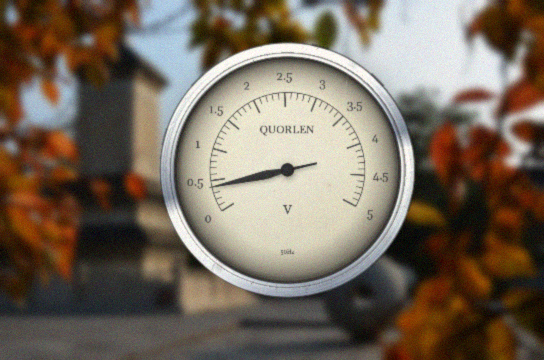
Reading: 0.4,V
